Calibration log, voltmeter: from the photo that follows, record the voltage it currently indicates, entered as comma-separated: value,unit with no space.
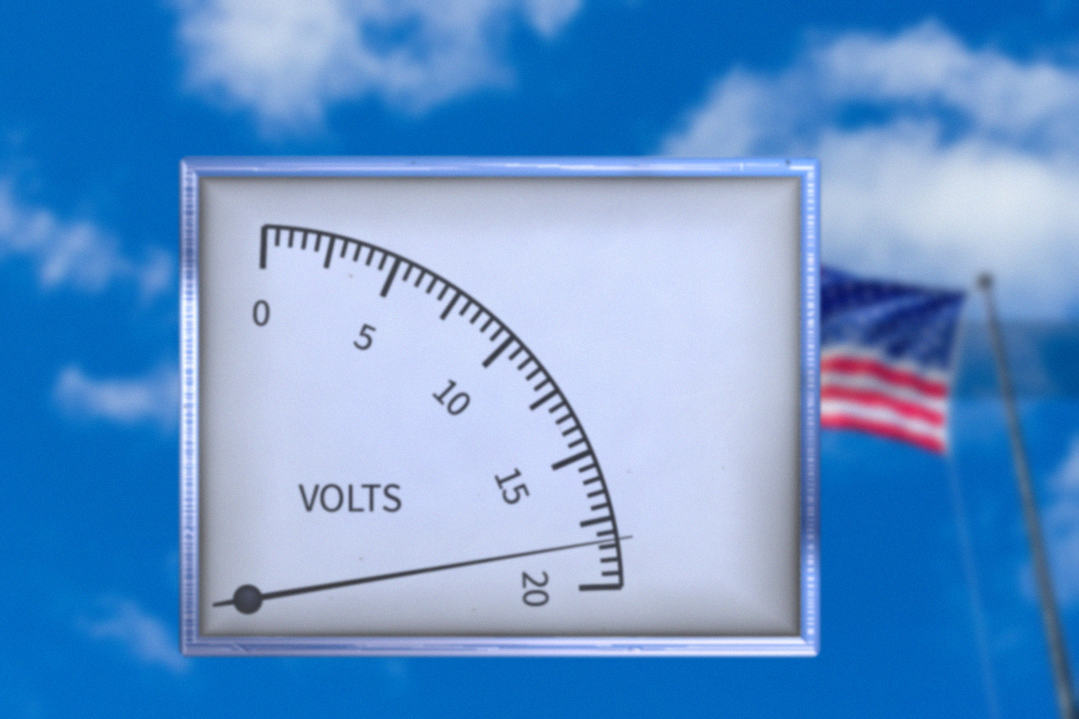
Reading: 18.25,V
